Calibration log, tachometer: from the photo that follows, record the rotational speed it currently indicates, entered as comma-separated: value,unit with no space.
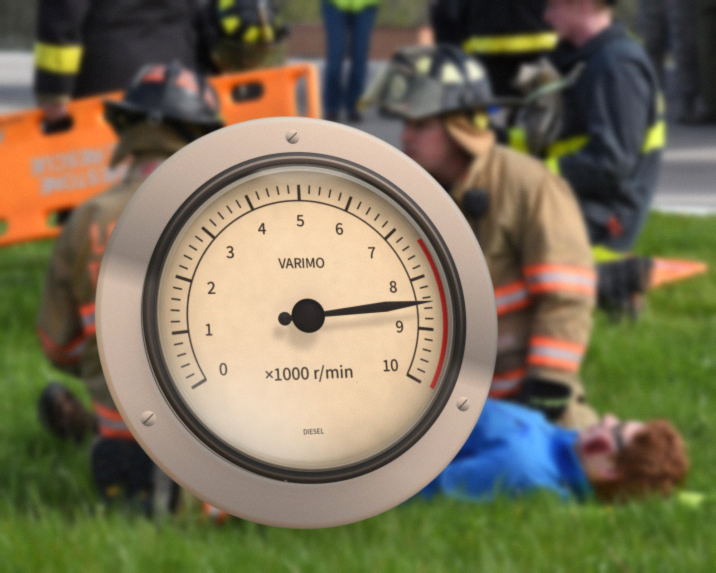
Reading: 8500,rpm
